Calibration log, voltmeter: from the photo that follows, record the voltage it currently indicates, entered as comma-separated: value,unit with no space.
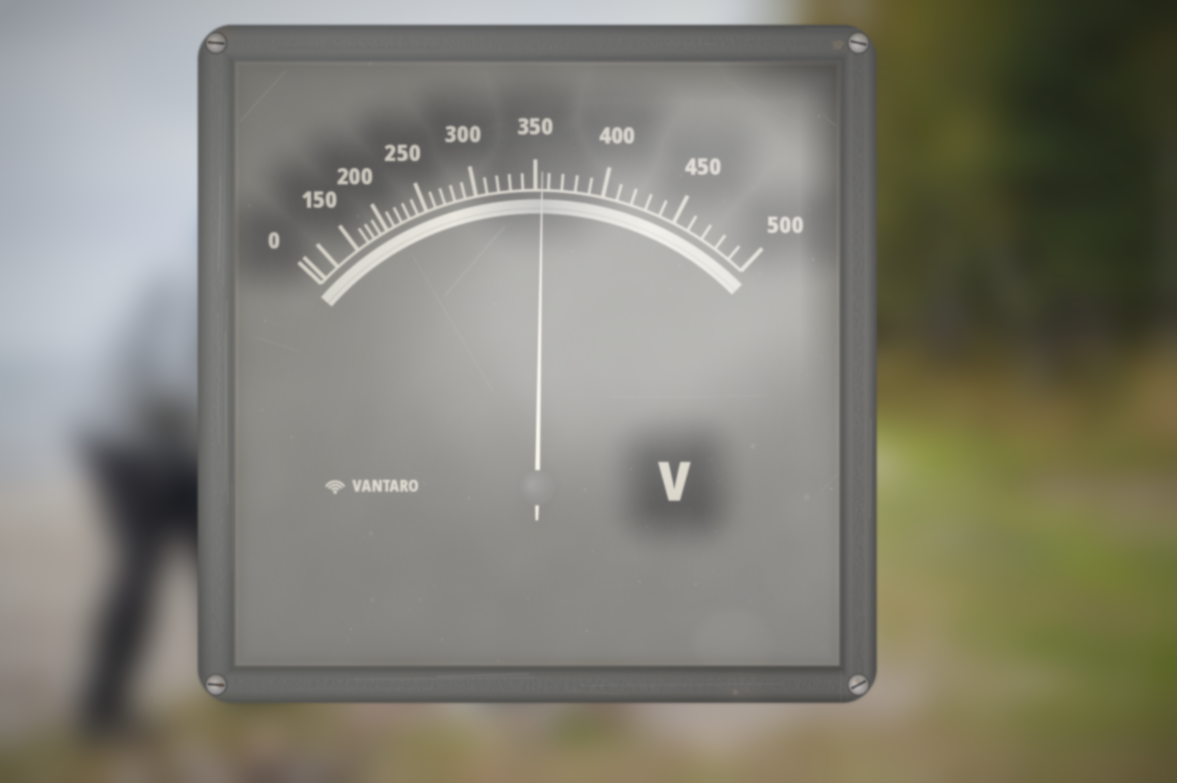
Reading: 355,V
